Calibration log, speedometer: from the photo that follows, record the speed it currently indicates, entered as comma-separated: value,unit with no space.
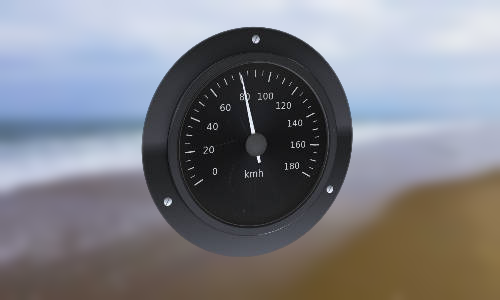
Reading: 80,km/h
